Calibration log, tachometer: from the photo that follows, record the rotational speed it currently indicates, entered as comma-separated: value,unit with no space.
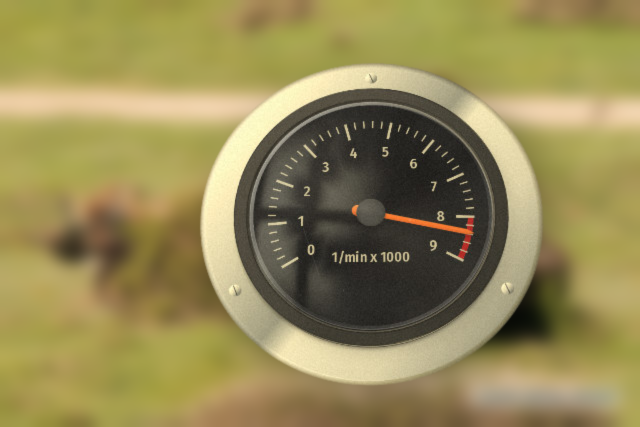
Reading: 8400,rpm
